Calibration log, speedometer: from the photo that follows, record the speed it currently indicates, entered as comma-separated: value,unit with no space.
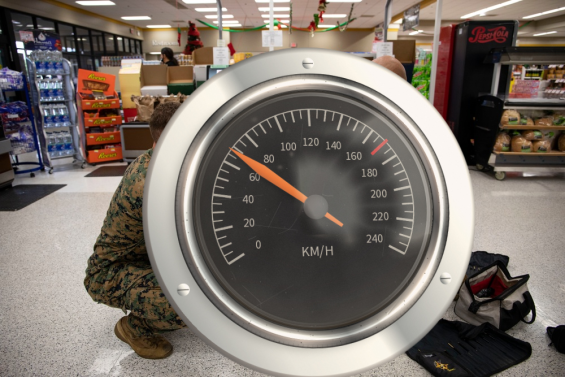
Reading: 67.5,km/h
